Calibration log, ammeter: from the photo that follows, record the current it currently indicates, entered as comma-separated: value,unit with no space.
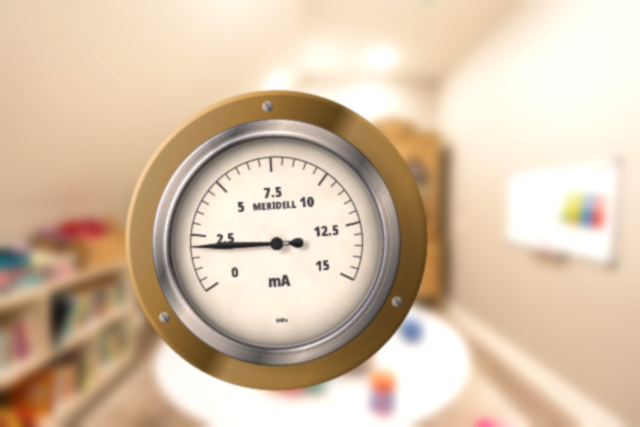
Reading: 2,mA
